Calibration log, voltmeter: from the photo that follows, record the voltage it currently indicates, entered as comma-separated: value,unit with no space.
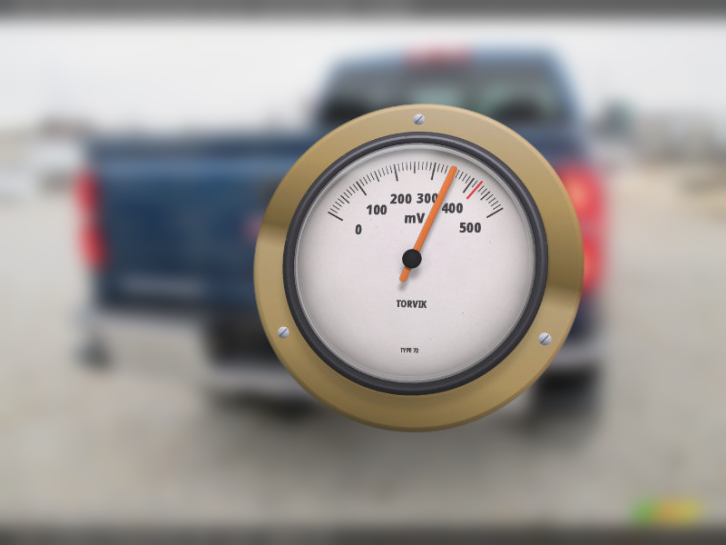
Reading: 350,mV
